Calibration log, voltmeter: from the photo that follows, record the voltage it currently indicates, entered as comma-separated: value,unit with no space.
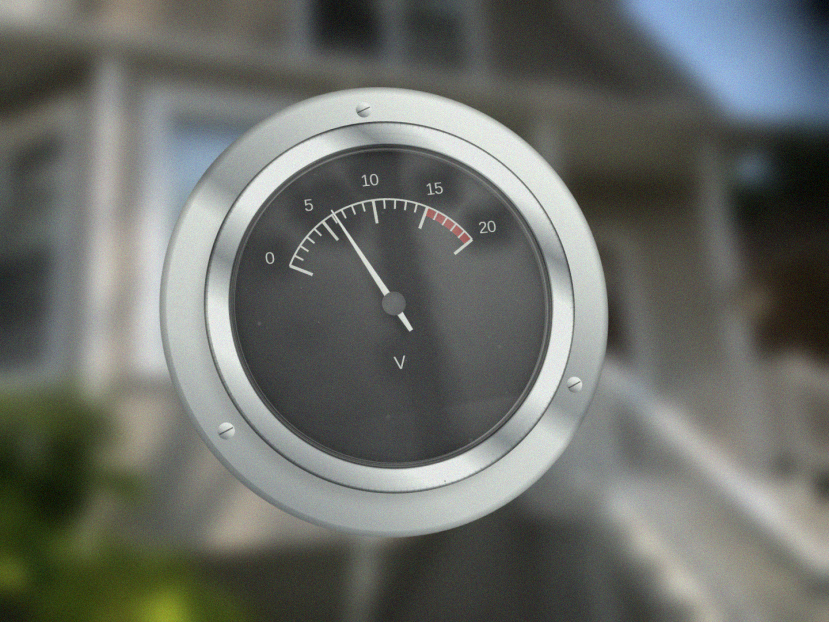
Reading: 6,V
